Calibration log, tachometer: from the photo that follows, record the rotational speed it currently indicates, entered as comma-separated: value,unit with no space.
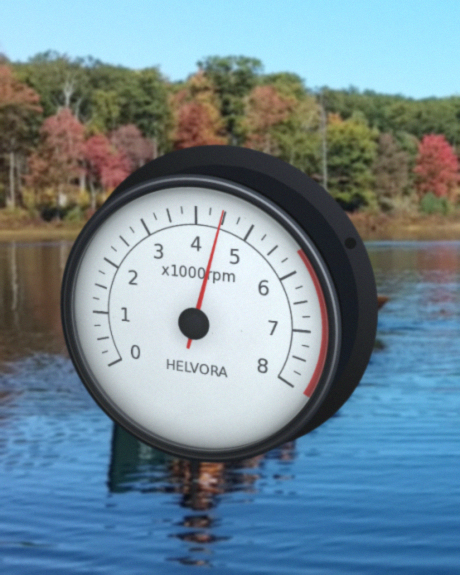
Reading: 4500,rpm
